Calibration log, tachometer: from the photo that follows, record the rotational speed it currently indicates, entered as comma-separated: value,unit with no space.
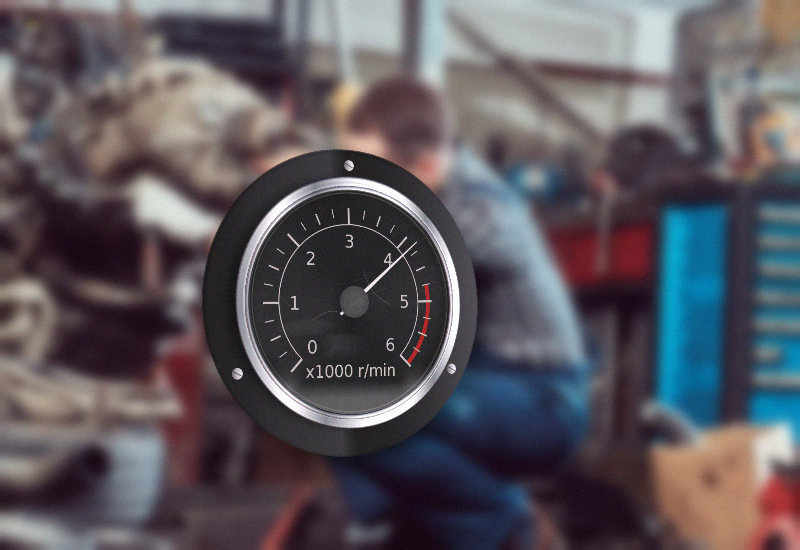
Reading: 4125,rpm
